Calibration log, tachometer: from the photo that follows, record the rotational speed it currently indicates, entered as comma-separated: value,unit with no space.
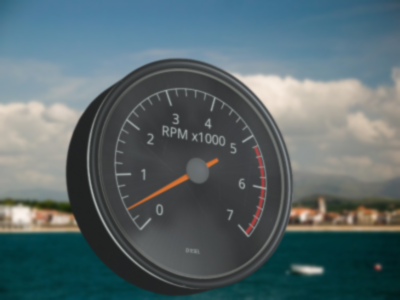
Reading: 400,rpm
